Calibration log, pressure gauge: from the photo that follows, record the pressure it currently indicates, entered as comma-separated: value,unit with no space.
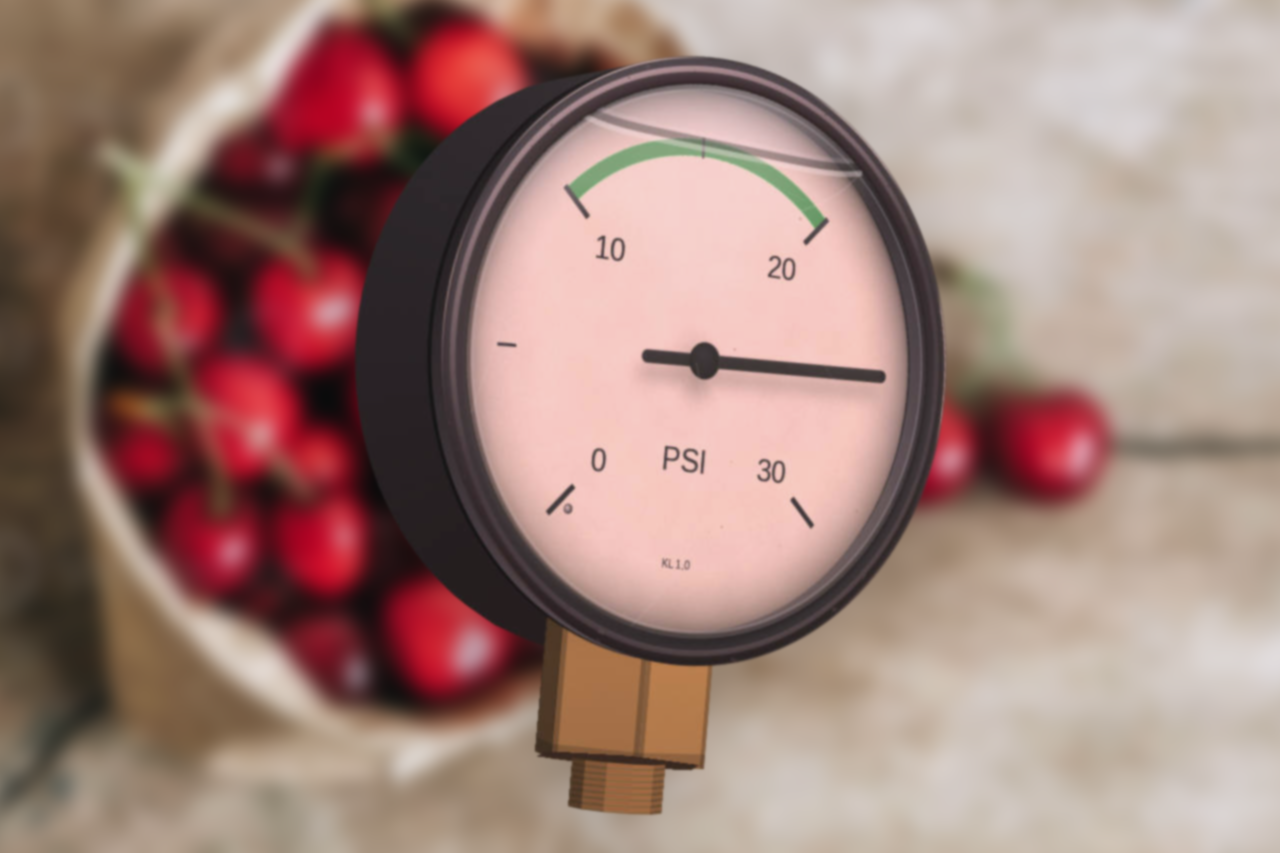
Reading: 25,psi
